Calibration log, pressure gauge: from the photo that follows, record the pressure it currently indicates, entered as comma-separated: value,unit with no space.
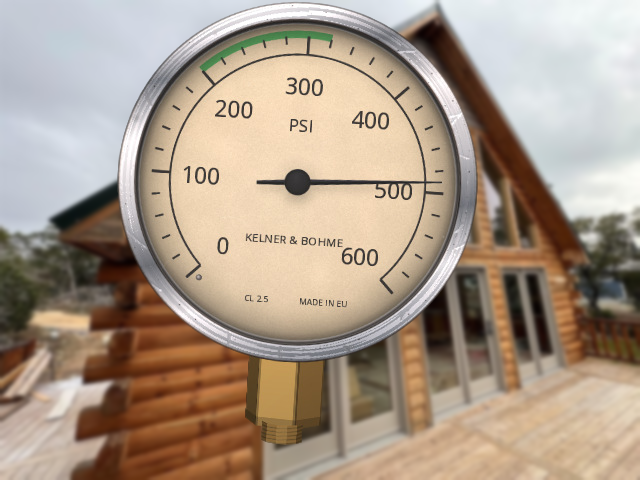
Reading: 490,psi
